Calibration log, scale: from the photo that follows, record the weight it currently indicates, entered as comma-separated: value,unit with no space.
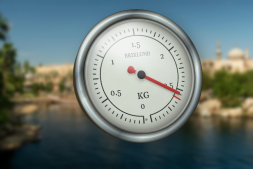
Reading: 2.55,kg
